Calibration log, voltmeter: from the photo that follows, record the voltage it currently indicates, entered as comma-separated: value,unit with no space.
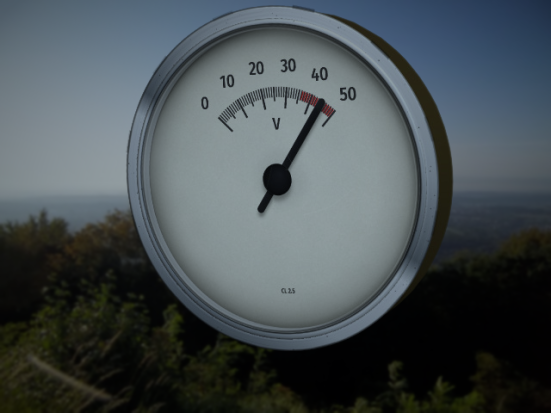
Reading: 45,V
